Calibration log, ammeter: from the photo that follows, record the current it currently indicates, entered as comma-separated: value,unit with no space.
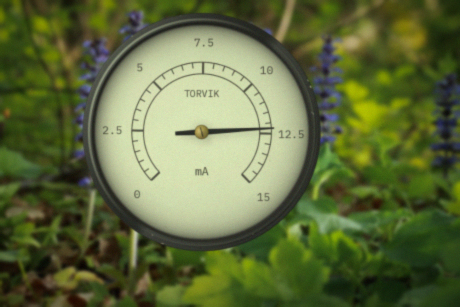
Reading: 12.25,mA
